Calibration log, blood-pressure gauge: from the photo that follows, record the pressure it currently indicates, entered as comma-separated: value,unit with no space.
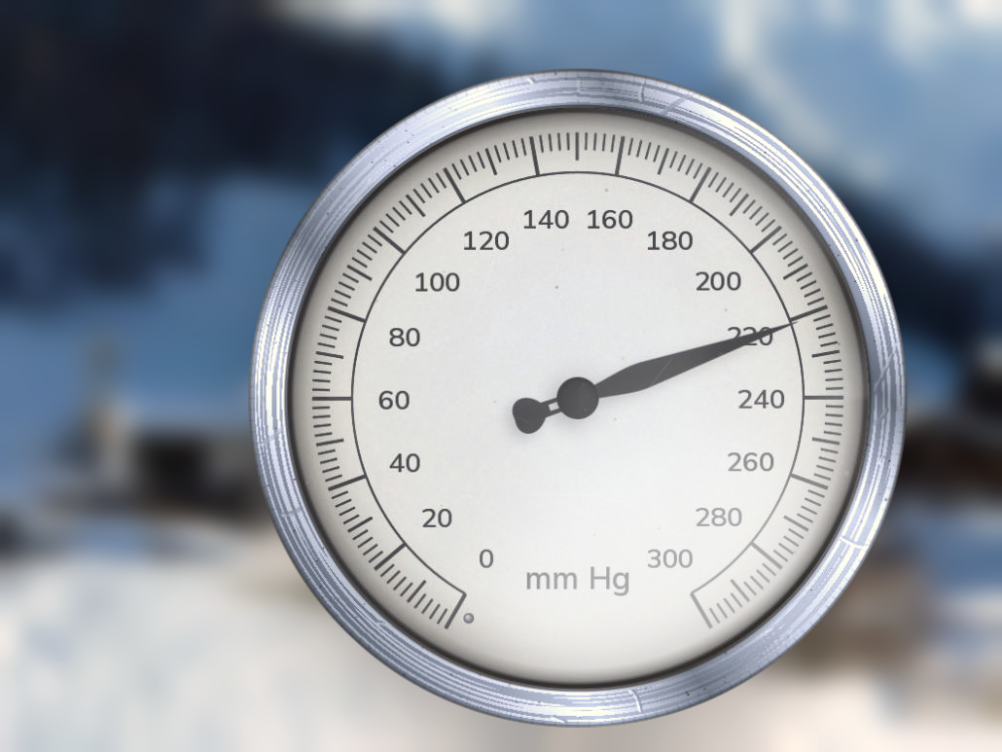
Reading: 221,mmHg
